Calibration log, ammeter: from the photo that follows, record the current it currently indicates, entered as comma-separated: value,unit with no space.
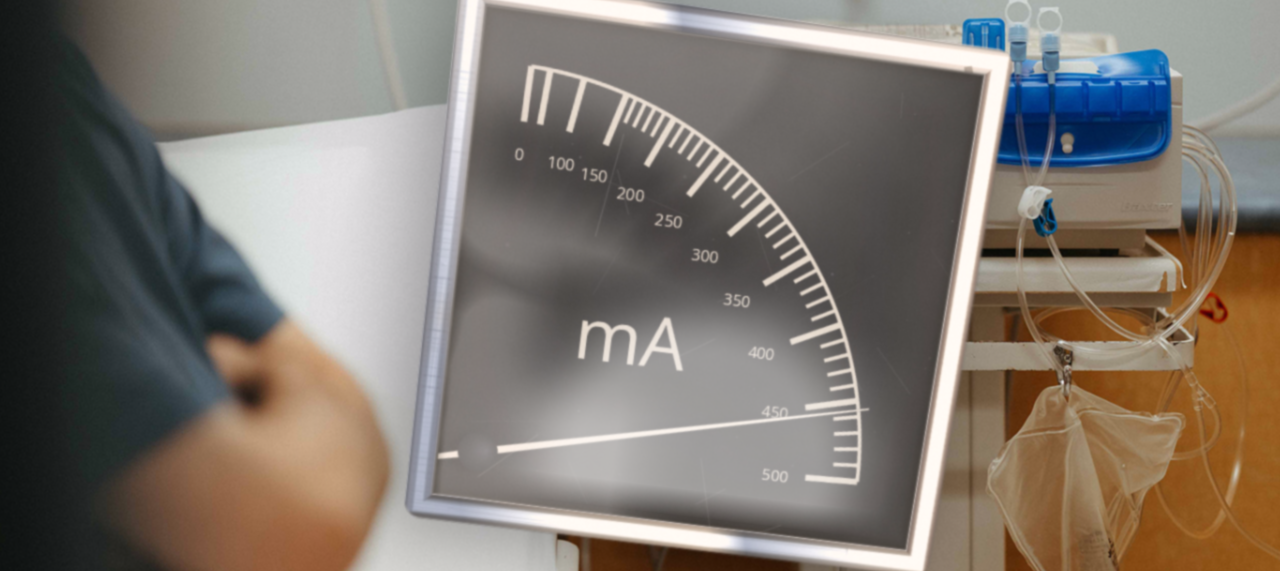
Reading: 455,mA
